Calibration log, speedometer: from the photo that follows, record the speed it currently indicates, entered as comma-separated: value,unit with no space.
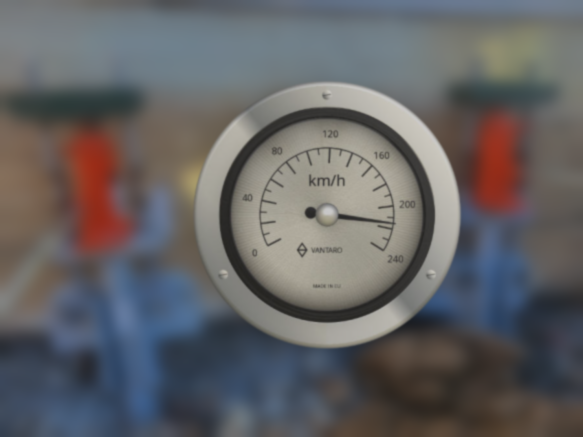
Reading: 215,km/h
